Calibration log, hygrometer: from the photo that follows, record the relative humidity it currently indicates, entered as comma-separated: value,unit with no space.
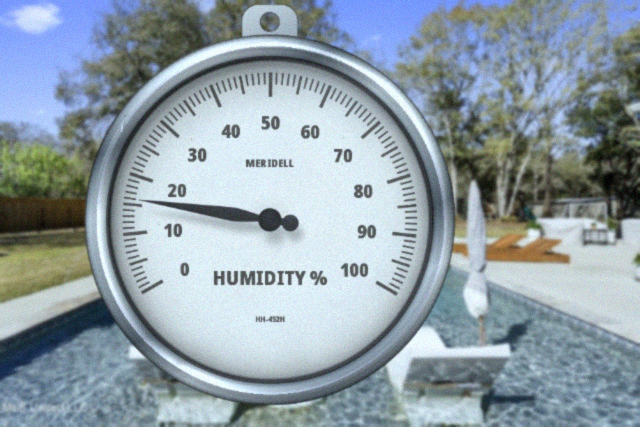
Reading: 16,%
